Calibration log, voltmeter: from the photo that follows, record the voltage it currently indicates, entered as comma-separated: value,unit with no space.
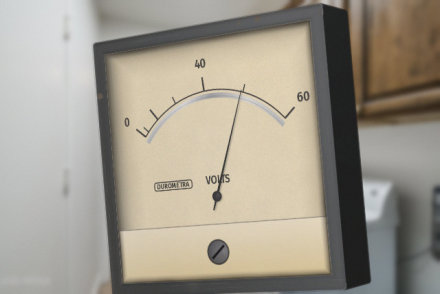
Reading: 50,V
